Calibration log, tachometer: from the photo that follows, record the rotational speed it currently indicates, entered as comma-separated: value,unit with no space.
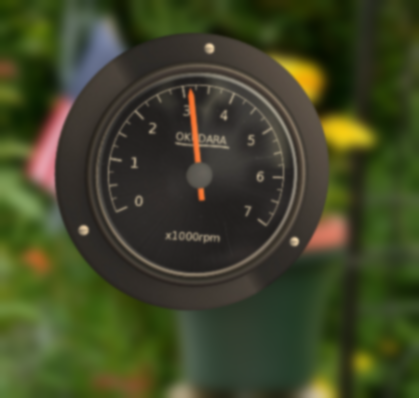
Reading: 3125,rpm
